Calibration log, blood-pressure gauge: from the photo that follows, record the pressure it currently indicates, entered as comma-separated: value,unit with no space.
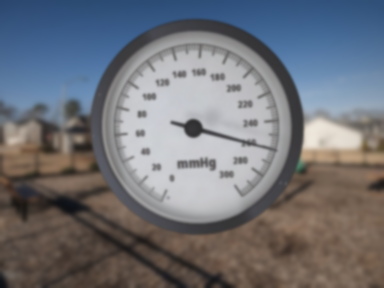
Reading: 260,mmHg
